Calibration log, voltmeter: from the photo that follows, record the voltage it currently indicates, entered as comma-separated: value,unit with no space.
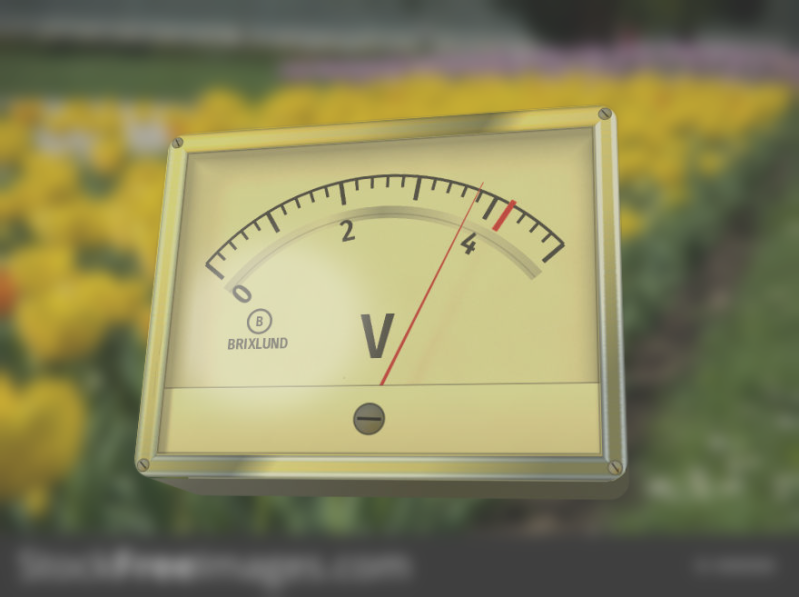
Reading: 3.8,V
